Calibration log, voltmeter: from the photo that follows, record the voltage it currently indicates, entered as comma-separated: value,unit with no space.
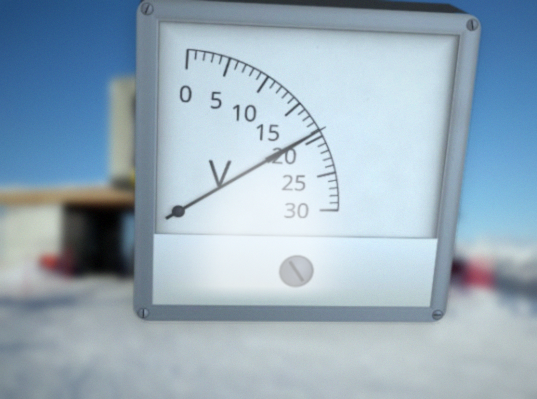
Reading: 19,V
